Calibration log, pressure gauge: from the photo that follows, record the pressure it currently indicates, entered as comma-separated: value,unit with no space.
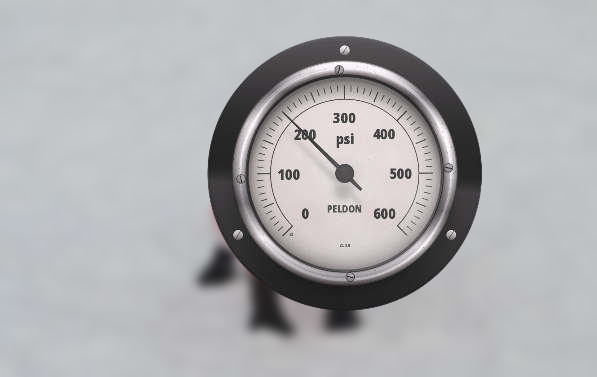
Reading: 200,psi
